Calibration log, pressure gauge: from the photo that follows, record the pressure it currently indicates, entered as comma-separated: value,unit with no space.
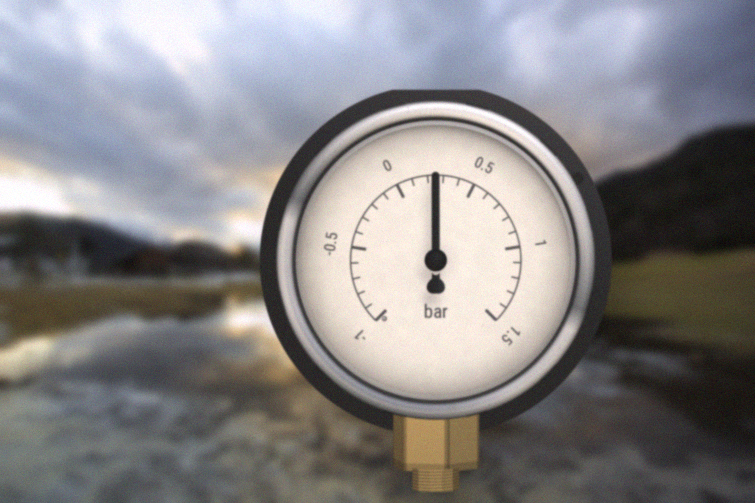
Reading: 0.25,bar
